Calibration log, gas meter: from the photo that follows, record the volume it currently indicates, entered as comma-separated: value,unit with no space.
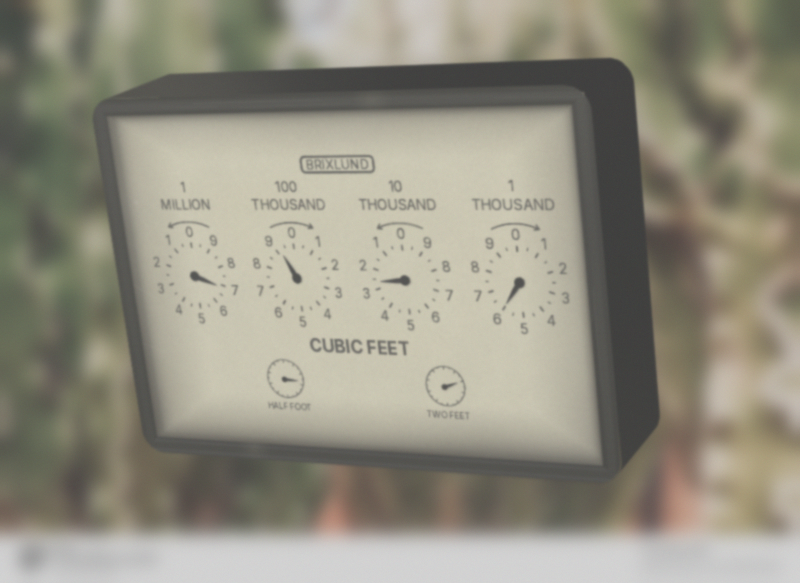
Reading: 692600,ft³
